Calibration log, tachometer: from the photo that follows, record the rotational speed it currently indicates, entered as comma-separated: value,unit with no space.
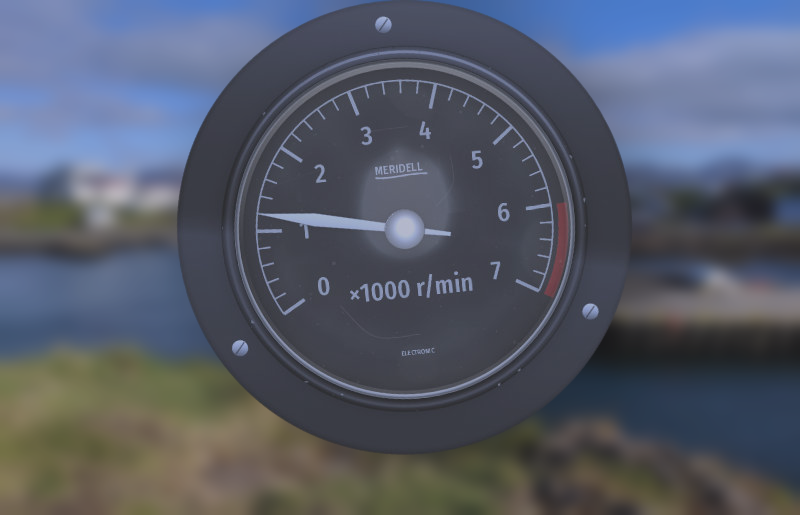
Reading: 1200,rpm
